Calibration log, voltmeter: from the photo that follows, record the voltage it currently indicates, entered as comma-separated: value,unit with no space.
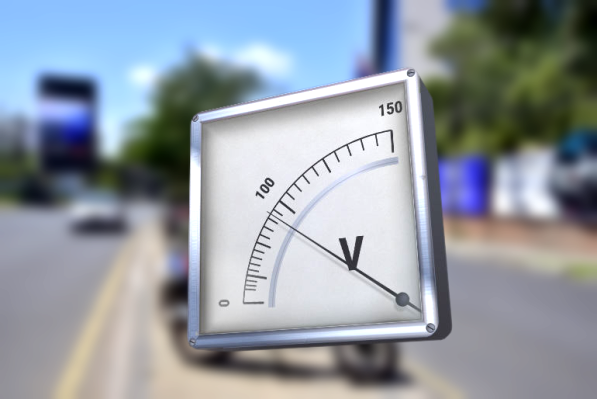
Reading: 92.5,V
